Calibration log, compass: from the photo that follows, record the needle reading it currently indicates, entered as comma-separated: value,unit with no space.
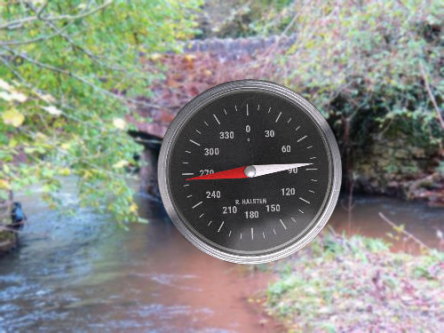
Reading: 265,°
